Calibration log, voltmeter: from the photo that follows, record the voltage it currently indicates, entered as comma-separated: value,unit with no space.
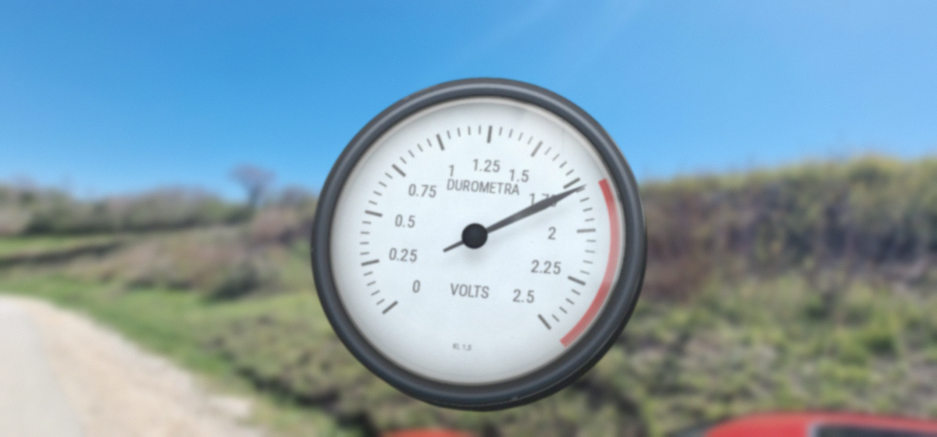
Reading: 1.8,V
